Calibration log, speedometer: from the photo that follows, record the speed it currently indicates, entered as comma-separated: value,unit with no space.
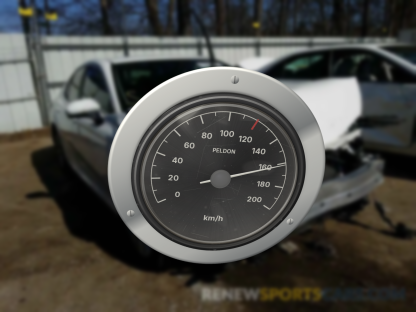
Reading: 160,km/h
